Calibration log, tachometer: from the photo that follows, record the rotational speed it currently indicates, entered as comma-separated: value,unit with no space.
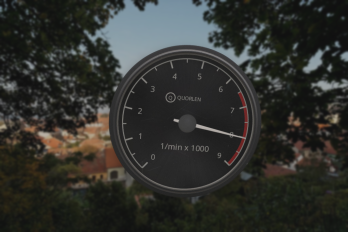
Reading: 8000,rpm
